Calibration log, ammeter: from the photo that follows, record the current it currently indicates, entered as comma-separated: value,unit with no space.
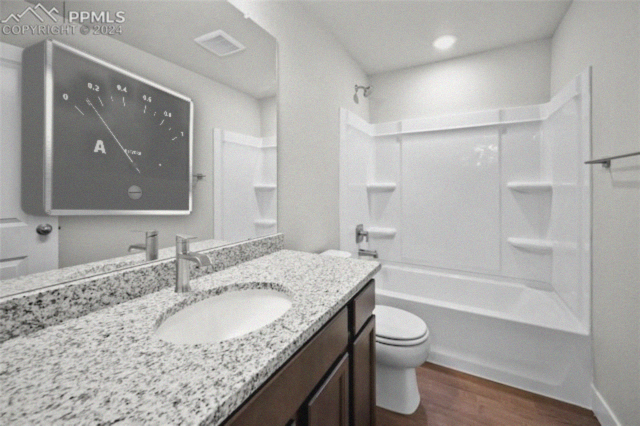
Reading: 0.1,A
